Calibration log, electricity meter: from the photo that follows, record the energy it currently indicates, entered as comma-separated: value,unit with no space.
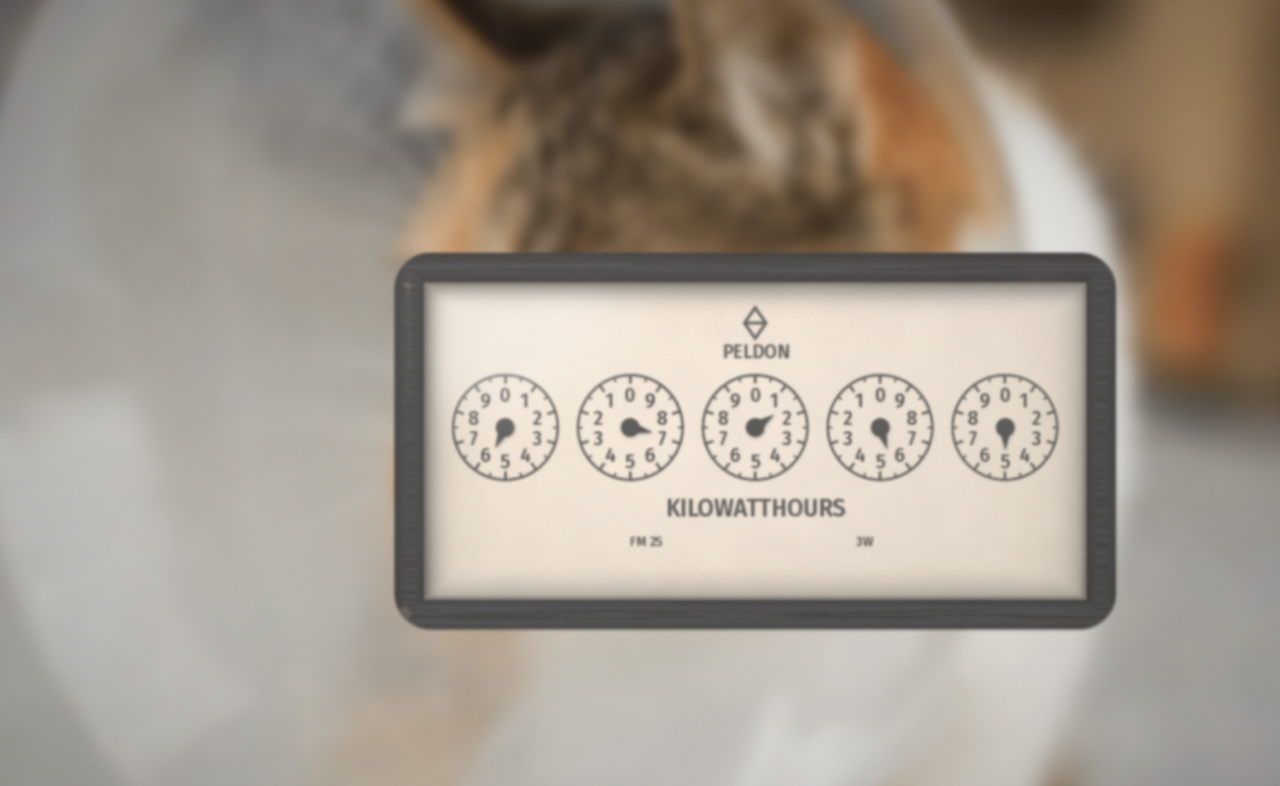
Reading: 57155,kWh
